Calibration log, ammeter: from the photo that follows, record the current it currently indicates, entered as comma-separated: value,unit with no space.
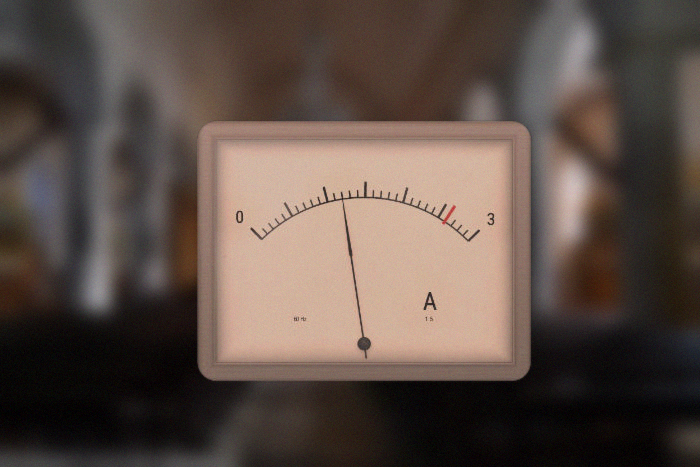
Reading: 1.2,A
